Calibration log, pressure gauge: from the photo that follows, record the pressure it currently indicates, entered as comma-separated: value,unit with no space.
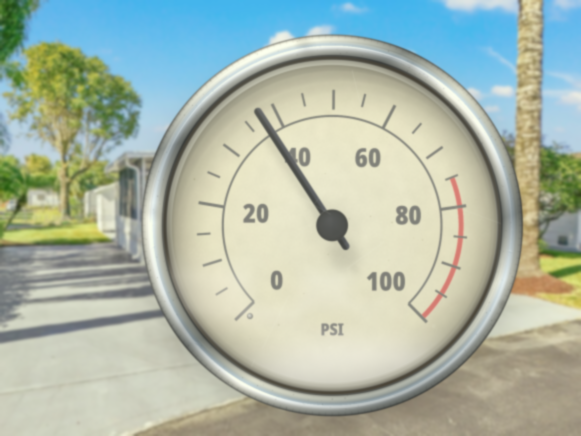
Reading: 37.5,psi
